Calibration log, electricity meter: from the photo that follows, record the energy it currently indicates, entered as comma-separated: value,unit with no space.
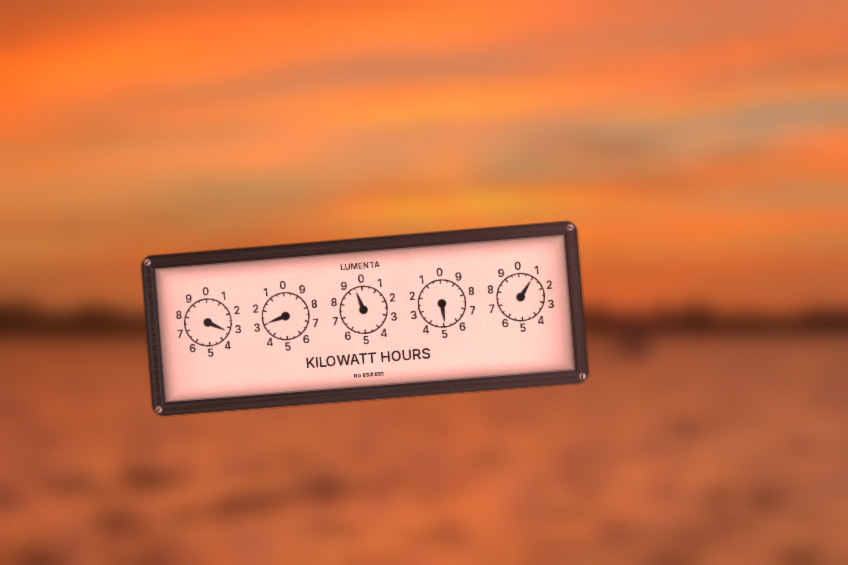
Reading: 32951,kWh
